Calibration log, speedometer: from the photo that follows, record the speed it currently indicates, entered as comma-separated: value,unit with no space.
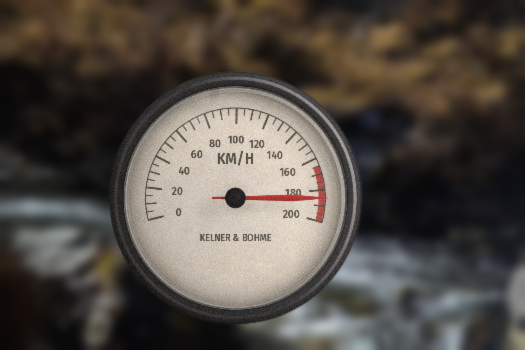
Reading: 185,km/h
